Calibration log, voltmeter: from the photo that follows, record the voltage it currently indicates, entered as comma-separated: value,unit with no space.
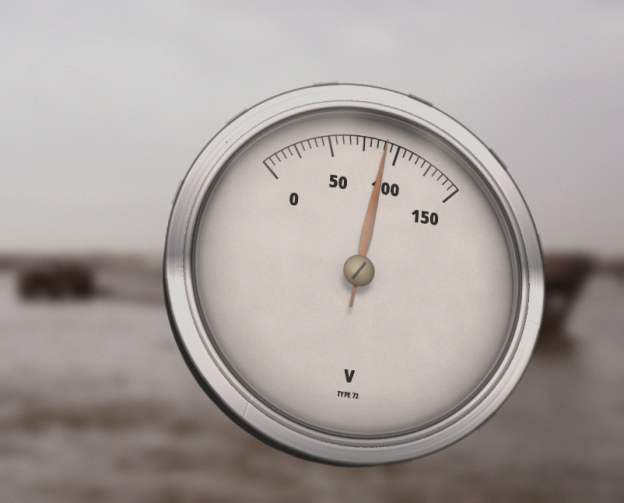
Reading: 90,V
